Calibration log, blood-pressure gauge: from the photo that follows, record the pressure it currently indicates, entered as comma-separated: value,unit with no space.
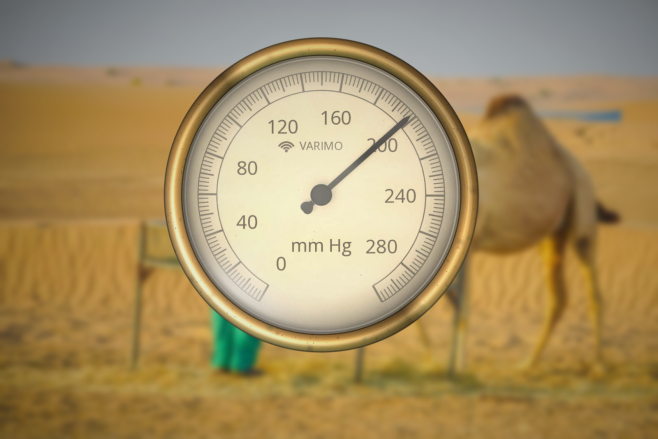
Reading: 198,mmHg
